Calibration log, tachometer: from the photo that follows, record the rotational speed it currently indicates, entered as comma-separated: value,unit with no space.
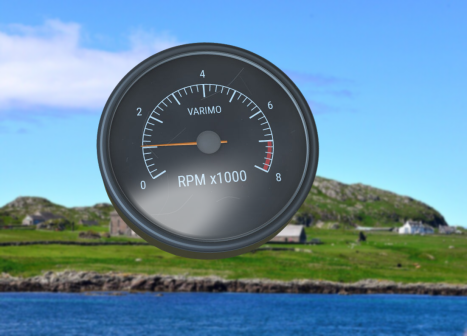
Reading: 1000,rpm
